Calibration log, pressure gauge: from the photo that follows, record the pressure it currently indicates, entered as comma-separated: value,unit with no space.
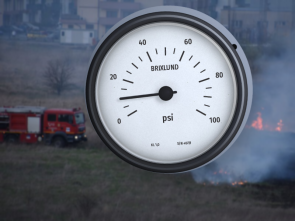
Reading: 10,psi
